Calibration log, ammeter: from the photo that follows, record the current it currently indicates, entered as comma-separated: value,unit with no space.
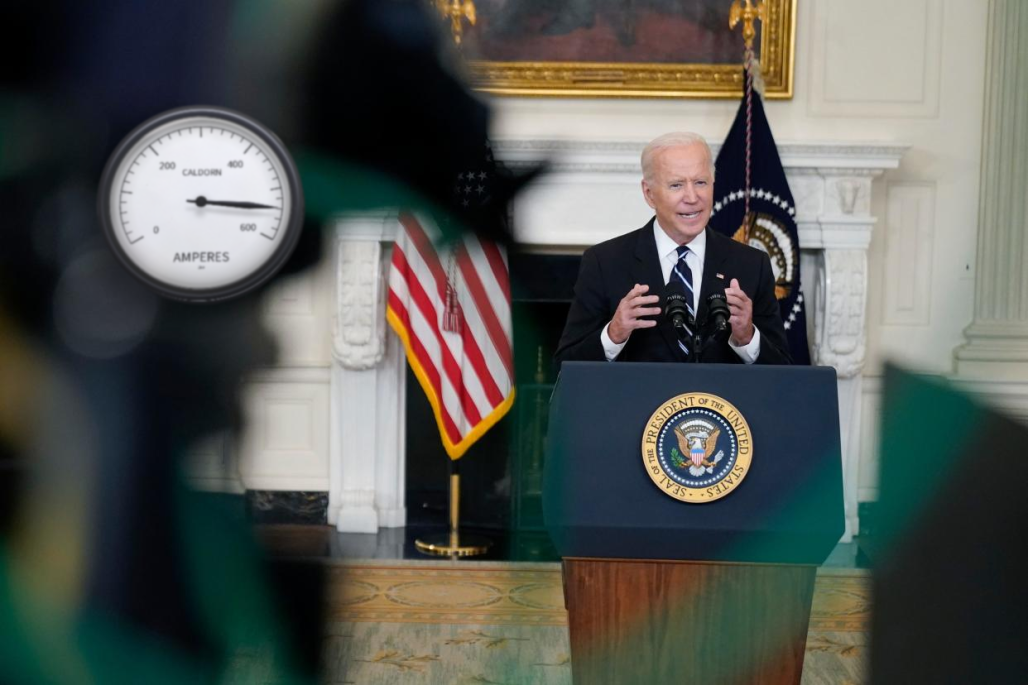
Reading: 540,A
